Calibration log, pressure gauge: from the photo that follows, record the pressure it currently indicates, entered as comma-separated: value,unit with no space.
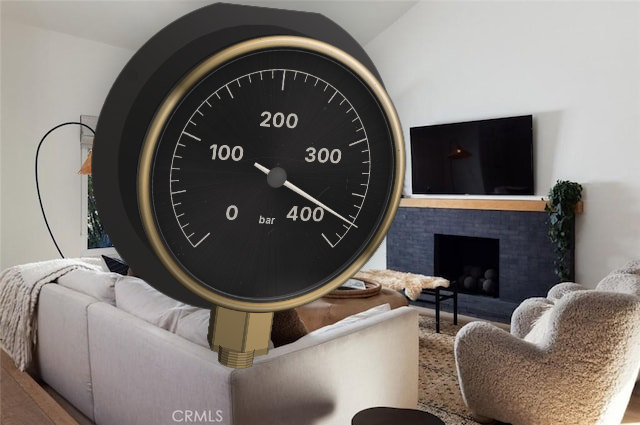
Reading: 375,bar
